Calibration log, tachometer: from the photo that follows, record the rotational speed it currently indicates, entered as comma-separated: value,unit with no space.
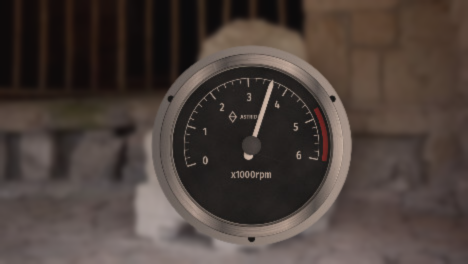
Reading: 3600,rpm
